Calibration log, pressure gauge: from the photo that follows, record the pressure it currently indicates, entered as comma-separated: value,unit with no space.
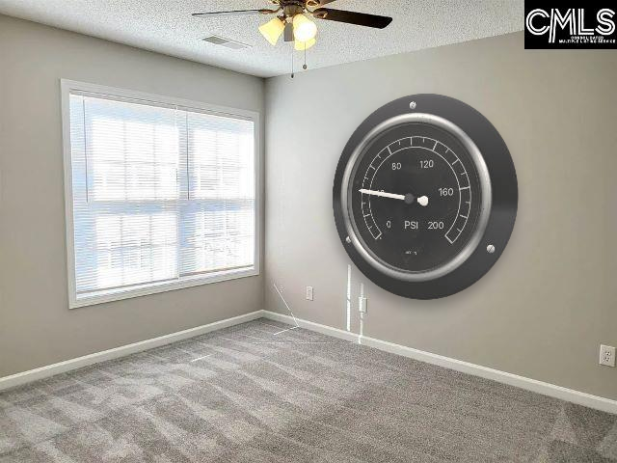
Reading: 40,psi
